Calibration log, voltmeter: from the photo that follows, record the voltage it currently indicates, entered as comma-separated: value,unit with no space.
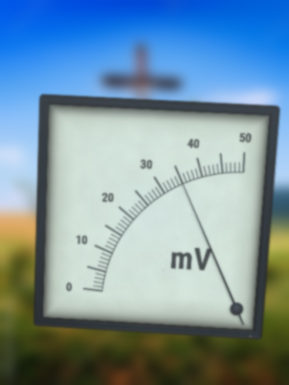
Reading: 35,mV
